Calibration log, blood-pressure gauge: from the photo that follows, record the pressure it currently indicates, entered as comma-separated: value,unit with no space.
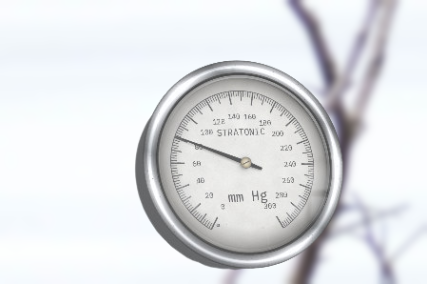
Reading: 80,mmHg
